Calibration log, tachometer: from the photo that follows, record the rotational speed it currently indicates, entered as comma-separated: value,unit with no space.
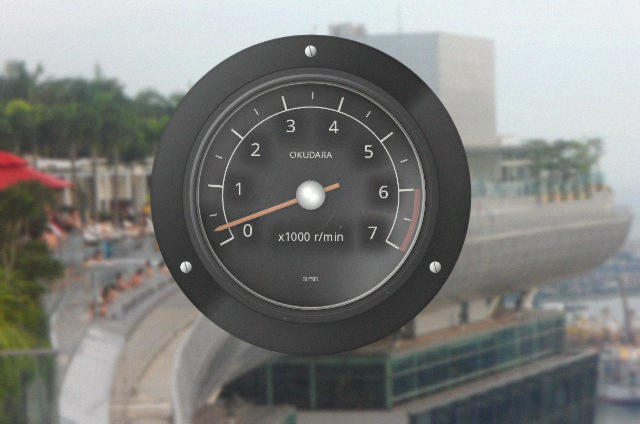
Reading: 250,rpm
